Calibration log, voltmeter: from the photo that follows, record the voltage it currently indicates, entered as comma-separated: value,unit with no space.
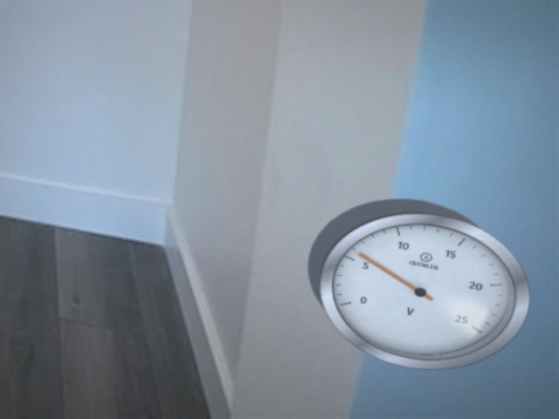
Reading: 6,V
